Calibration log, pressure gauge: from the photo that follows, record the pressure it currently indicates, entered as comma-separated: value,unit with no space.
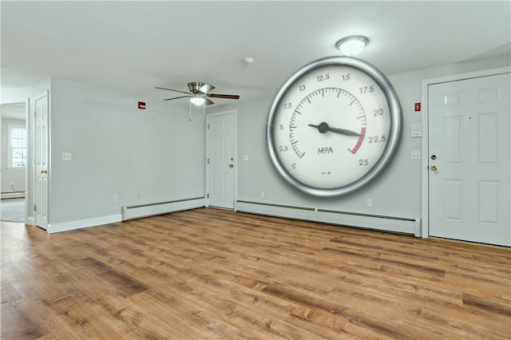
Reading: 22.5,MPa
